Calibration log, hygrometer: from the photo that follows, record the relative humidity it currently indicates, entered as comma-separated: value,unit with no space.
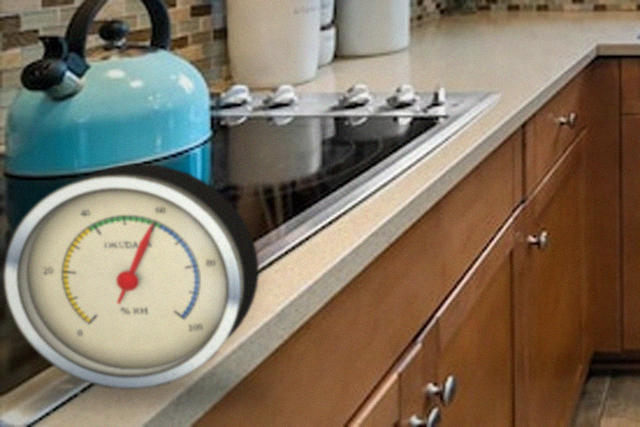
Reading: 60,%
